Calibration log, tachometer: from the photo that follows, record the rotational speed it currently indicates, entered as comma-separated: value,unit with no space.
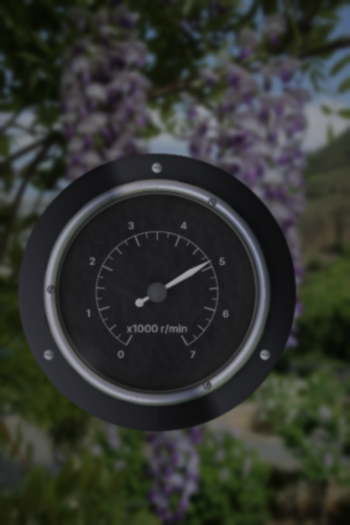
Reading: 4875,rpm
